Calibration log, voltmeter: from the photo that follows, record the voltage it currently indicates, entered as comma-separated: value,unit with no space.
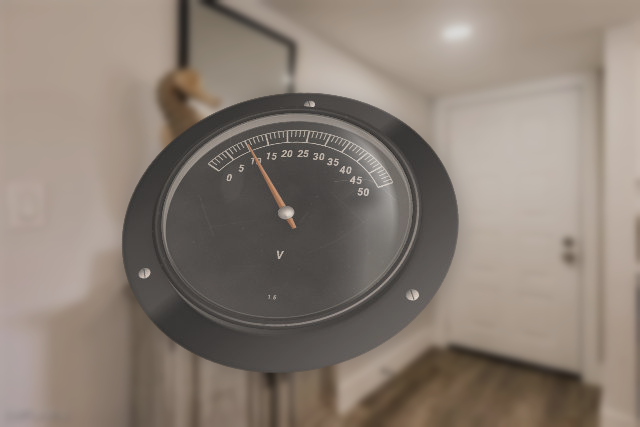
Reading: 10,V
